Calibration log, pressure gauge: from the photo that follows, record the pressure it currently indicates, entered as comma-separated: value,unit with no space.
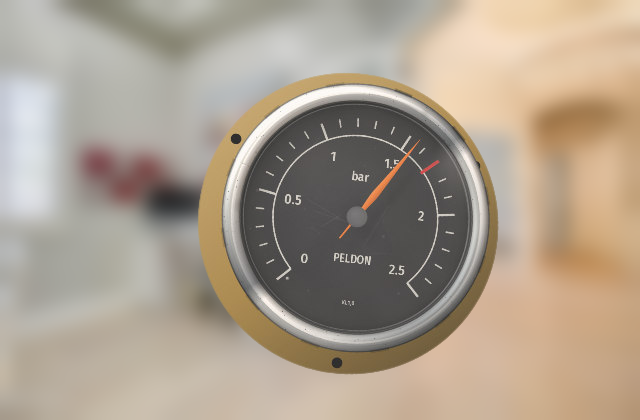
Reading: 1.55,bar
